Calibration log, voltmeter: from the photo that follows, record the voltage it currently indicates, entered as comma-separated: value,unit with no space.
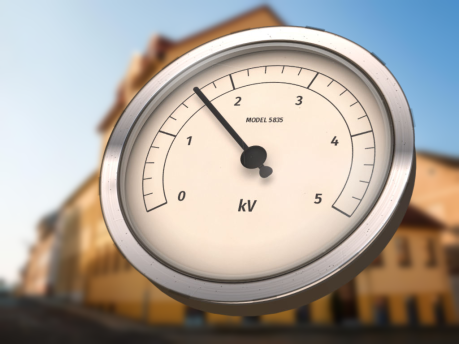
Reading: 1.6,kV
